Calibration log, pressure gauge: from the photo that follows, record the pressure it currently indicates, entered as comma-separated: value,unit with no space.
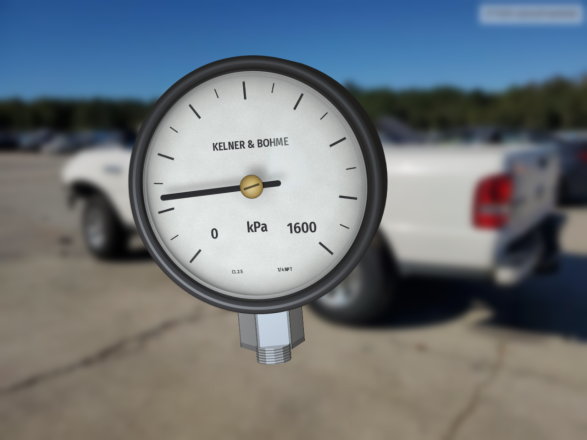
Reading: 250,kPa
